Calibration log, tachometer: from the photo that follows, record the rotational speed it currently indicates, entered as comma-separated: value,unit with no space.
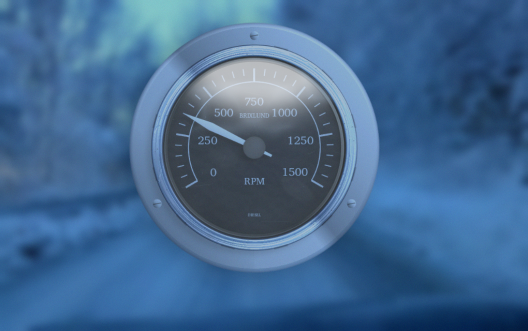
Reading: 350,rpm
